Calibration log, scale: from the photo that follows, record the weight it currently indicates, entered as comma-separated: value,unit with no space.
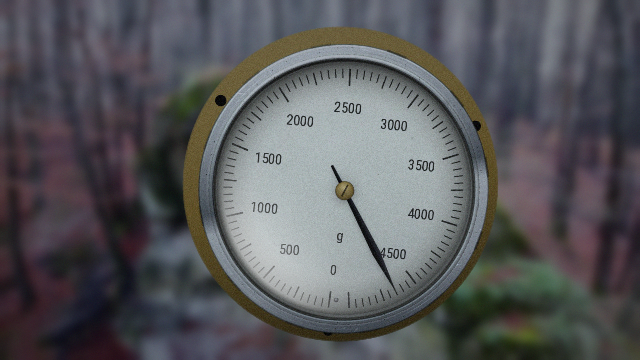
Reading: 4650,g
